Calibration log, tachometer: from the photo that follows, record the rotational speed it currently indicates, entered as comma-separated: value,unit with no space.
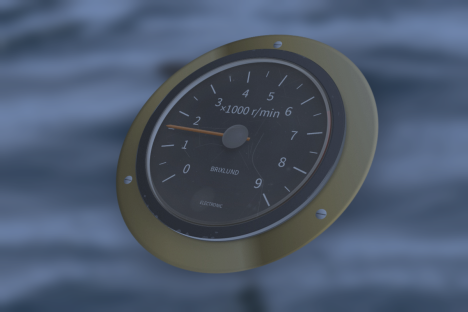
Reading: 1500,rpm
